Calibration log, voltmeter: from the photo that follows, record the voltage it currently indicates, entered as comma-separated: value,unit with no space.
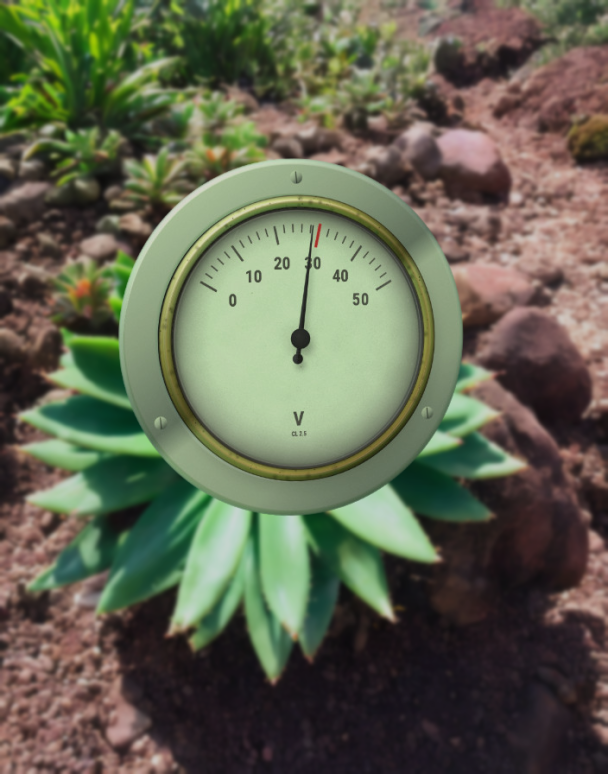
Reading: 28,V
